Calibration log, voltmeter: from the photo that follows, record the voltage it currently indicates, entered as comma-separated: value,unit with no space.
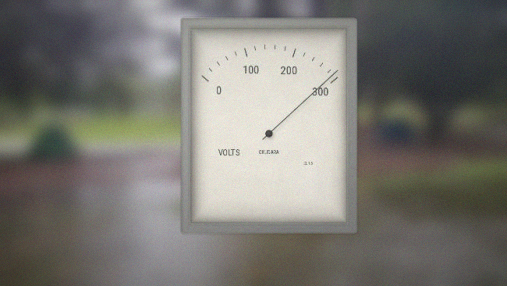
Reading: 290,V
